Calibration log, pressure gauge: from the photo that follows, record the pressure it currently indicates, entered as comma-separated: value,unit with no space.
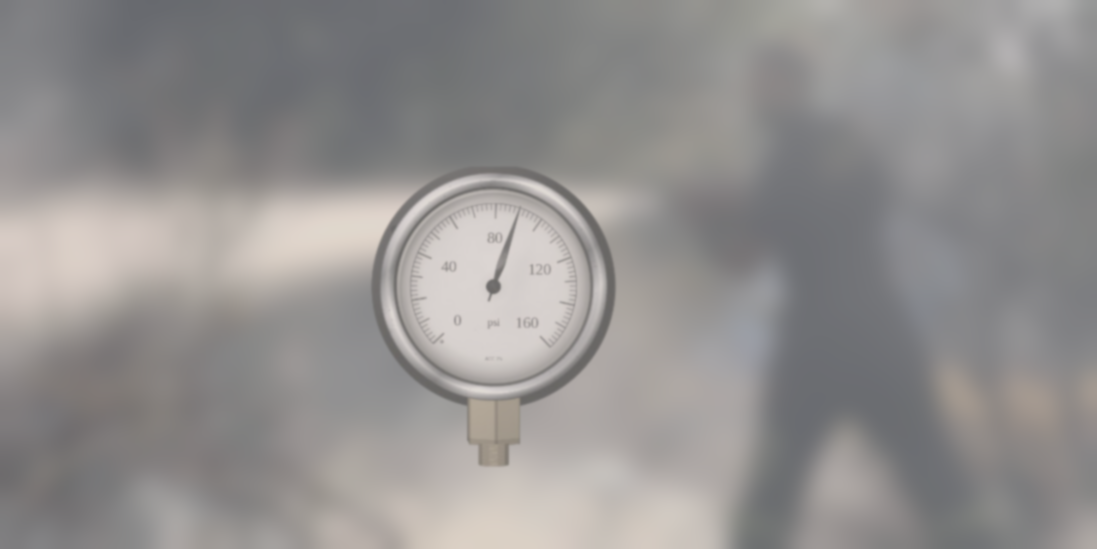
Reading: 90,psi
